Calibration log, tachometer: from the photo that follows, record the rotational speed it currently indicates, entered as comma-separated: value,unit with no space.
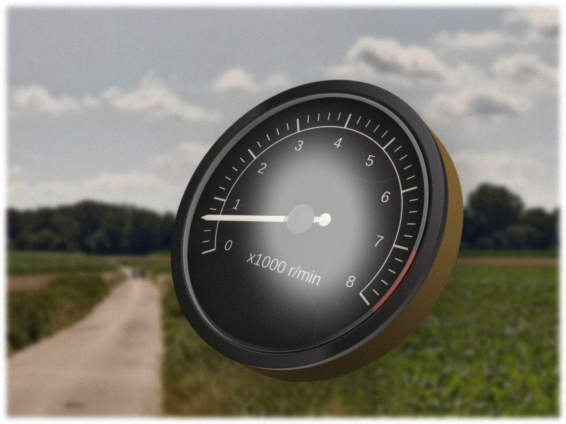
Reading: 600,rpm
